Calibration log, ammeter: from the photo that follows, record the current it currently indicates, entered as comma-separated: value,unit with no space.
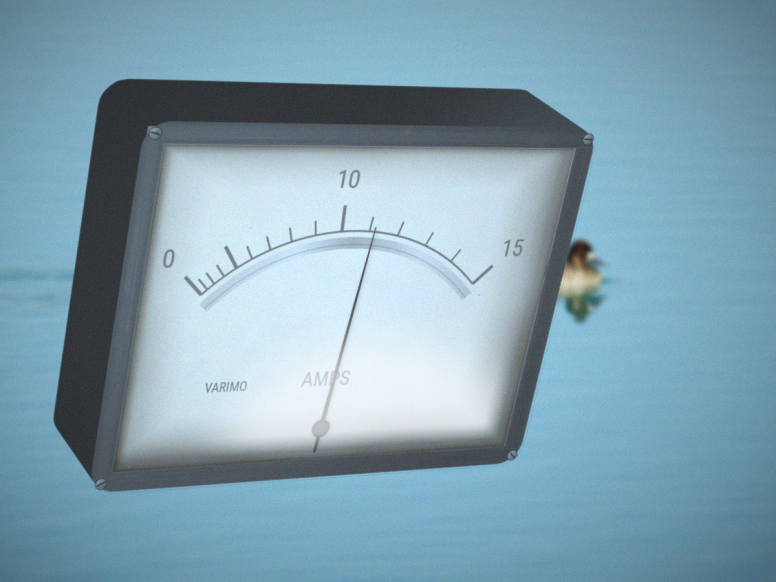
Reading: 11,A
